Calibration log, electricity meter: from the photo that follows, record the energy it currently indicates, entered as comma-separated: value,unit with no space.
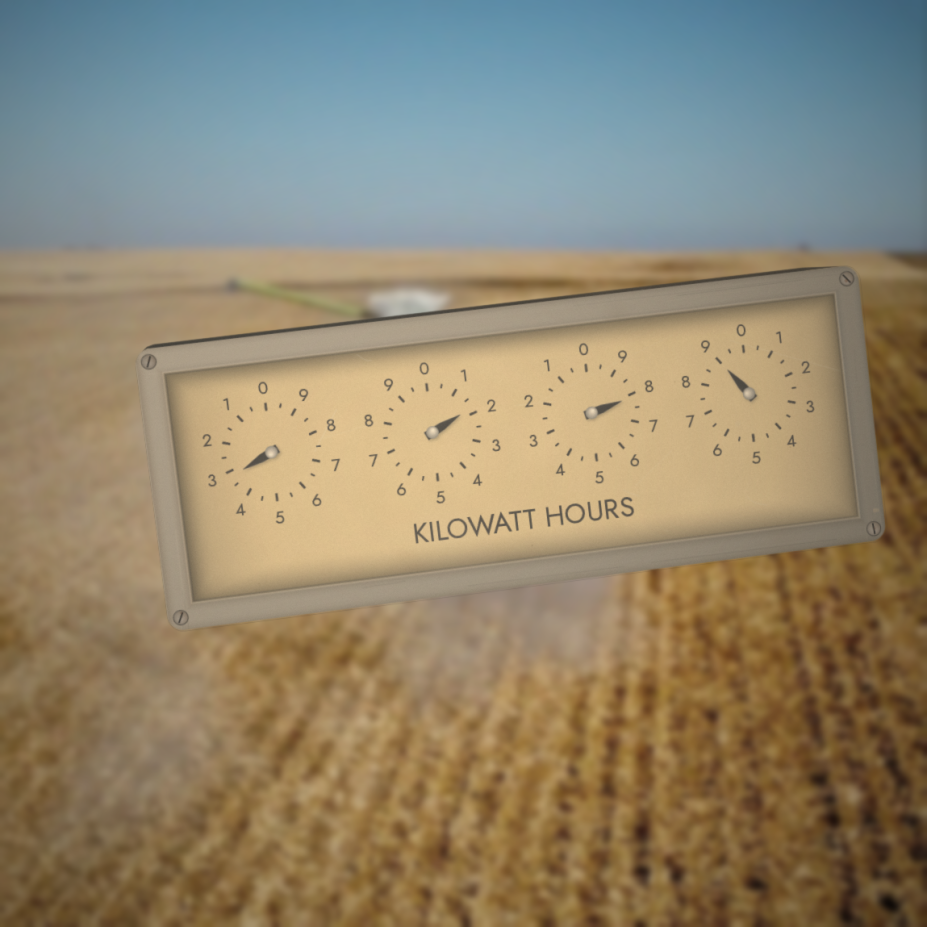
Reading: 3179,kWh
